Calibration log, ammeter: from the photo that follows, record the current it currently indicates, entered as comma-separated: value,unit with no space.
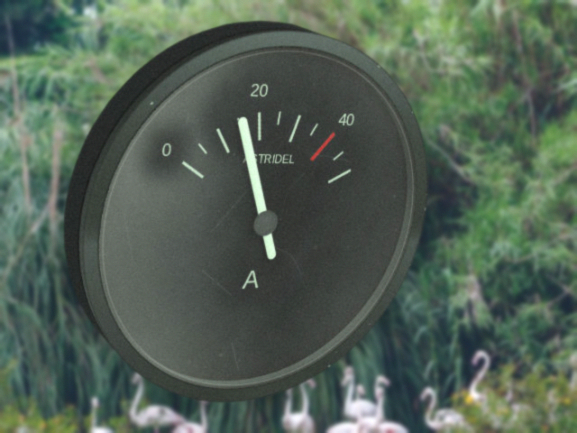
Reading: 15,A
